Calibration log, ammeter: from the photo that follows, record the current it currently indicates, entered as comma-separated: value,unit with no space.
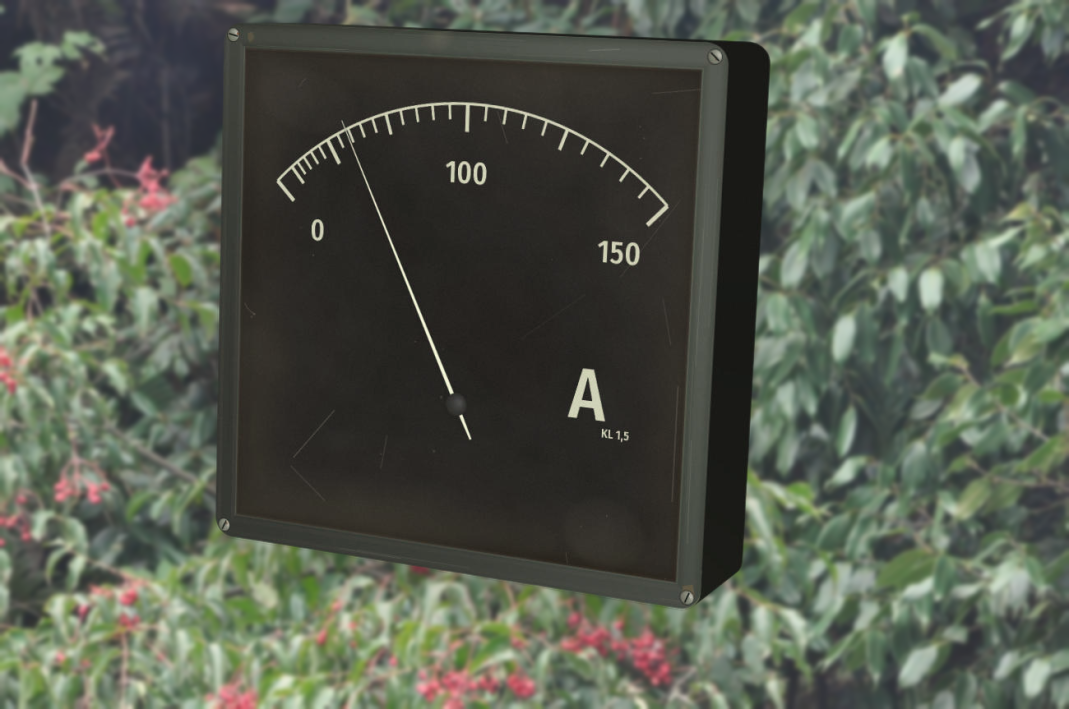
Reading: 60,A
